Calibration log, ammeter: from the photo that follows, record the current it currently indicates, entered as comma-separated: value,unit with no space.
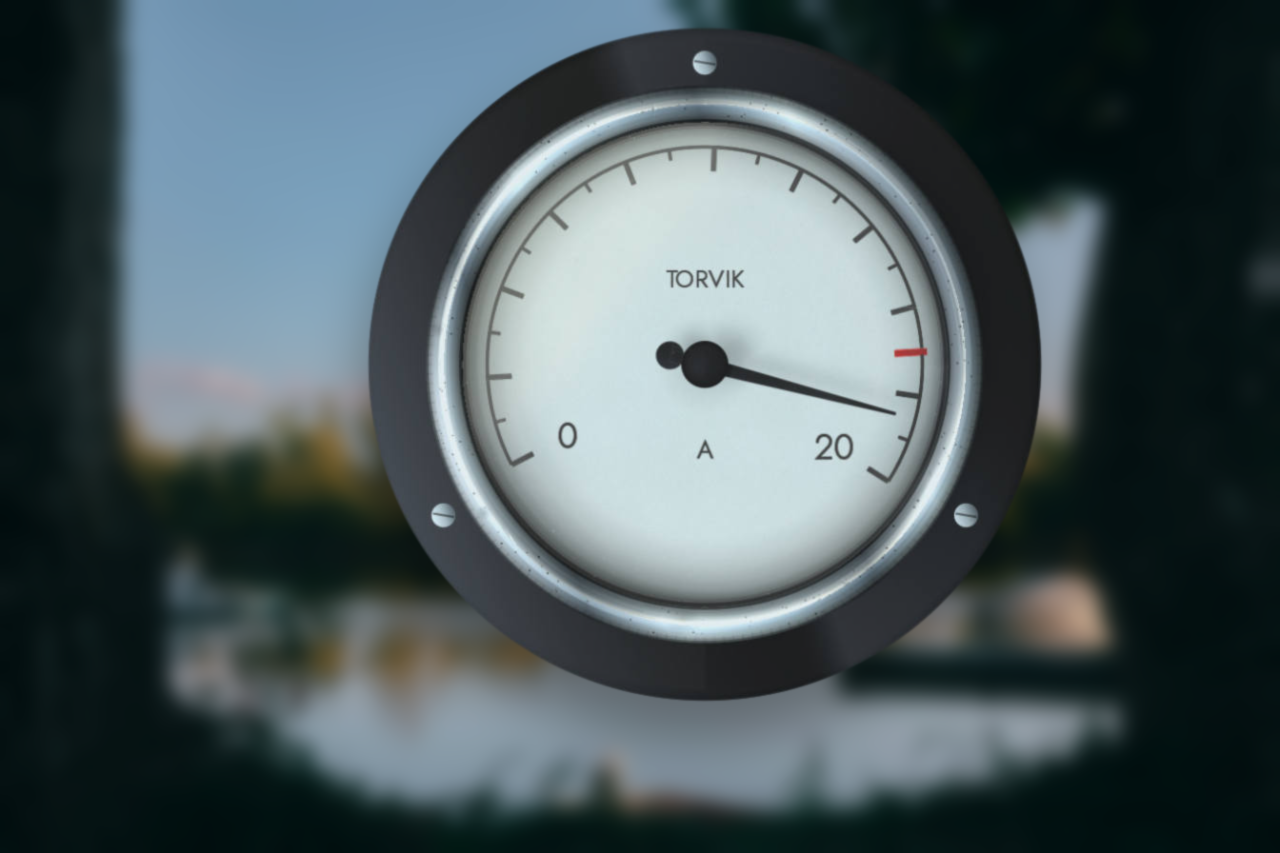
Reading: 18.5,A
